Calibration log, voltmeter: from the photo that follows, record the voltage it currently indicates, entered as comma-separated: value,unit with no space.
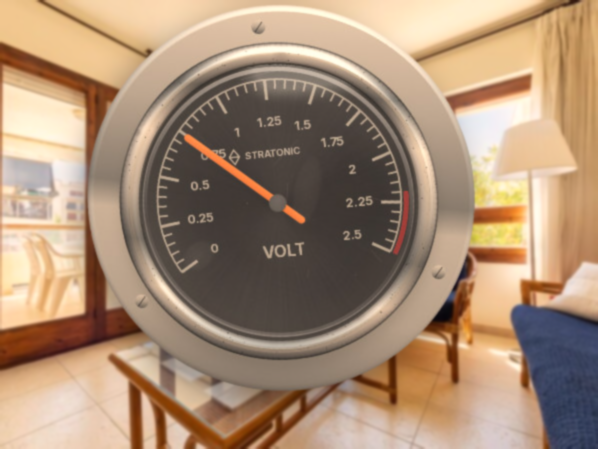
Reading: 0.75,V
